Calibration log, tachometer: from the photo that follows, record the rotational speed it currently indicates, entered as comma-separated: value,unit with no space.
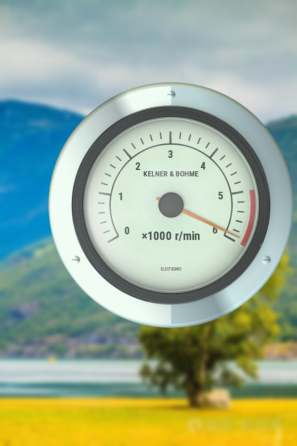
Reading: 5900,rpm
